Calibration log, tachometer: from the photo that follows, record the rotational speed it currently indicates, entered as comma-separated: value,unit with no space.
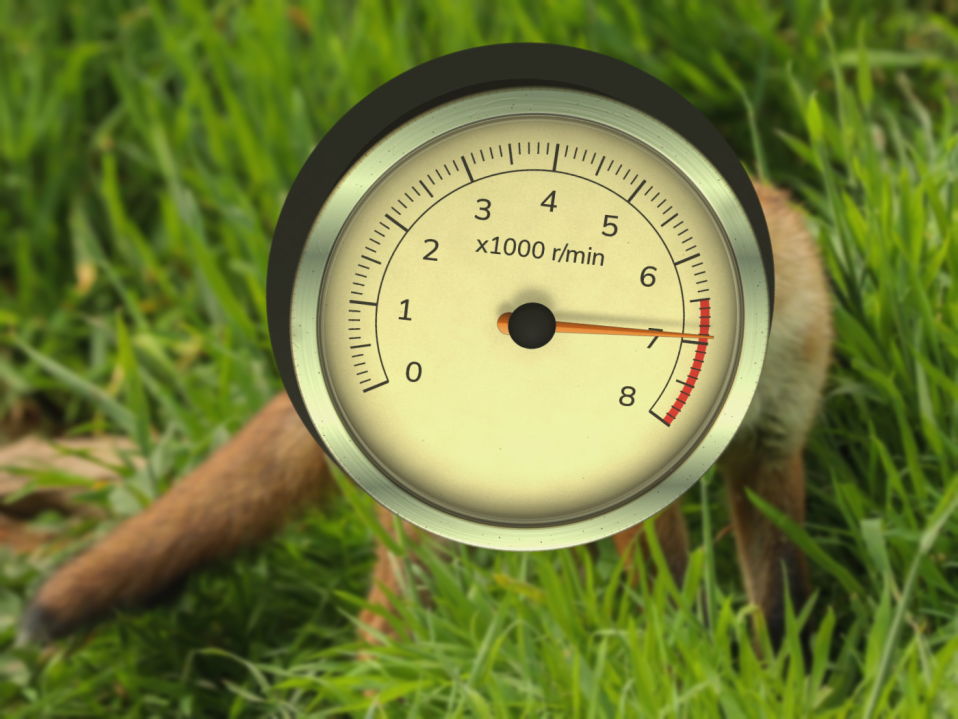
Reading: 6900,rpm
